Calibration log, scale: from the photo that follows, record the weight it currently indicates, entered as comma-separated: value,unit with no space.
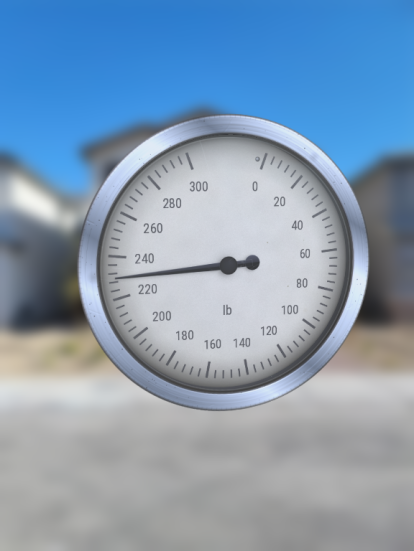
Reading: 230,lb
